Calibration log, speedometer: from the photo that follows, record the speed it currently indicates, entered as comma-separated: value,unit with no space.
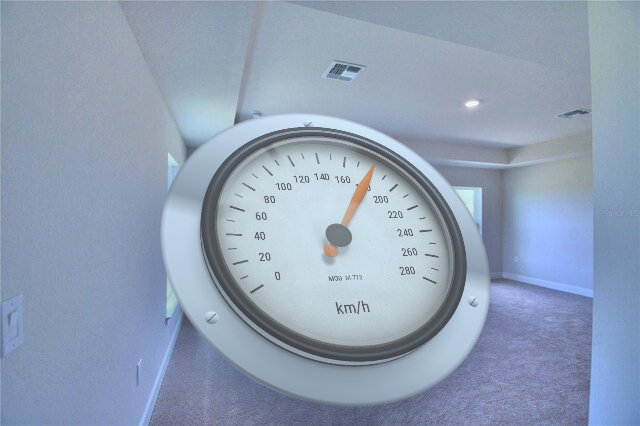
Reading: 180,km/h
